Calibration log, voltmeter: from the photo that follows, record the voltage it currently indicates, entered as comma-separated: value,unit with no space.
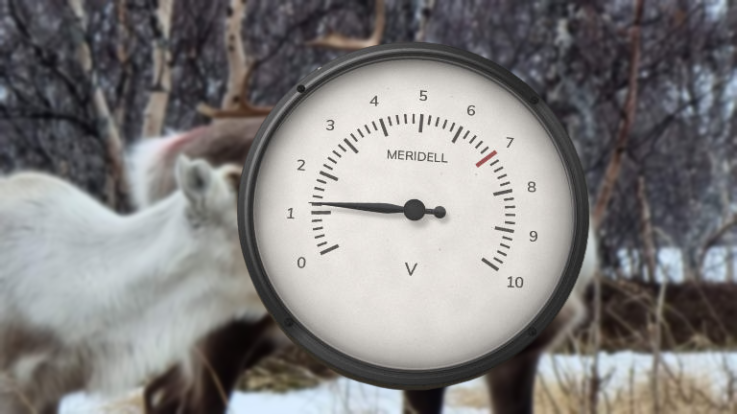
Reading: 1.2,V
